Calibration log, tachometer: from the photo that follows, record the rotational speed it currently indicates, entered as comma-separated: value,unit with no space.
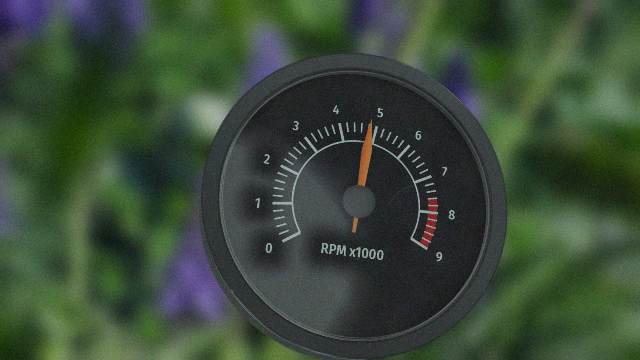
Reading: 4800,rpm
